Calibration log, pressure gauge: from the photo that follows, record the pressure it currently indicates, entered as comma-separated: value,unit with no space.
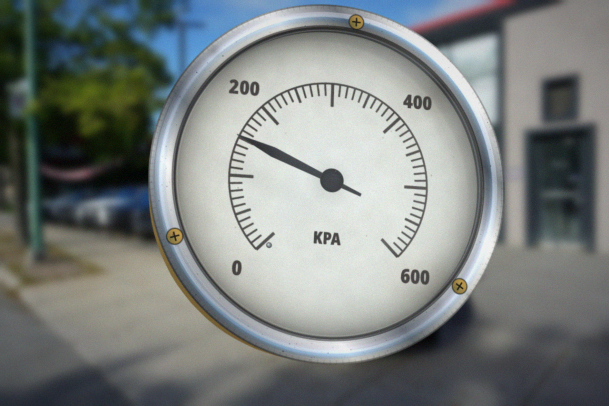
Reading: 150,kPa
